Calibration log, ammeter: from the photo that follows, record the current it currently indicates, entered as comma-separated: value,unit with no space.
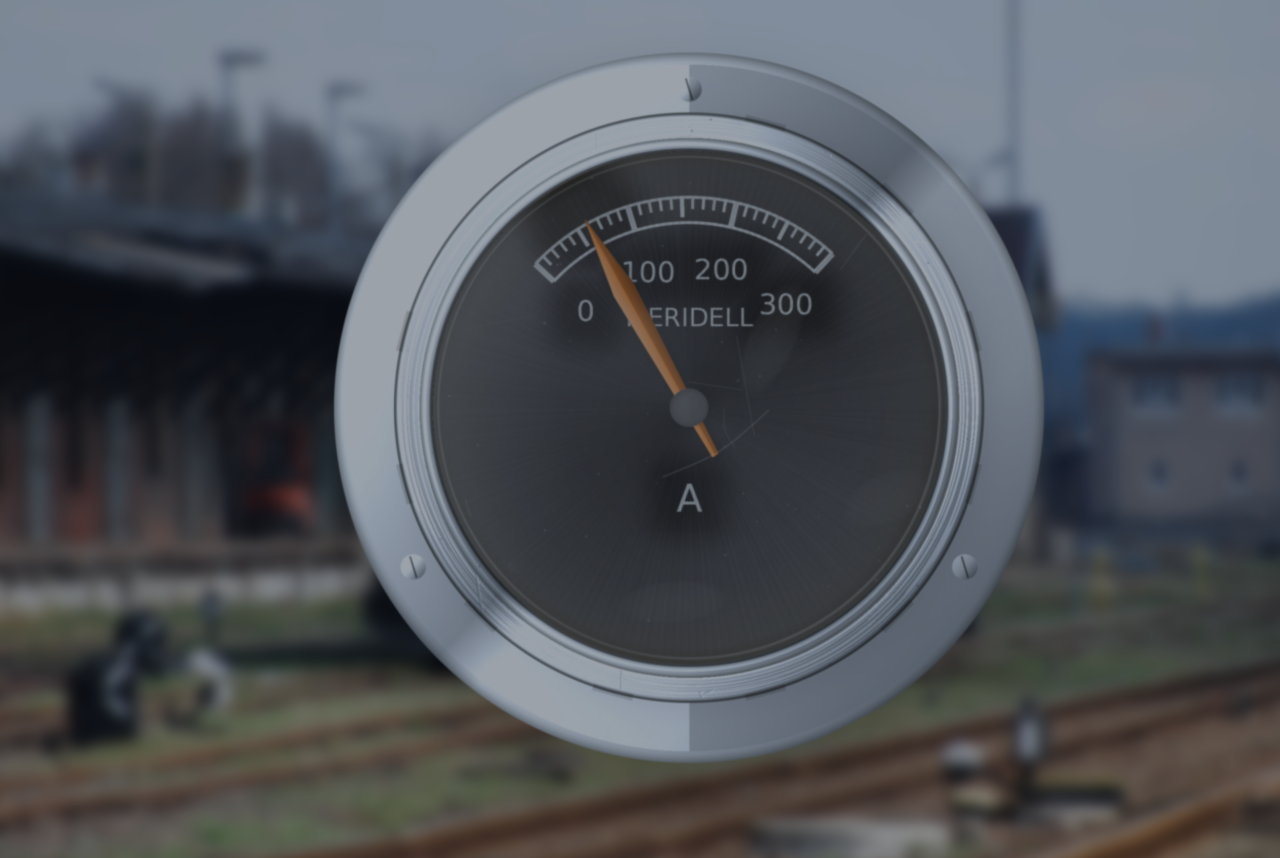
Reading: 60,A
